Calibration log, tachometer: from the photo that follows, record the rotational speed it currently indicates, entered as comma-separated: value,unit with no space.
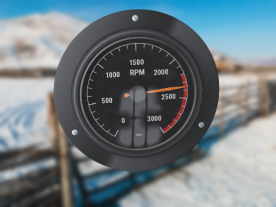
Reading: 2350,rpm
